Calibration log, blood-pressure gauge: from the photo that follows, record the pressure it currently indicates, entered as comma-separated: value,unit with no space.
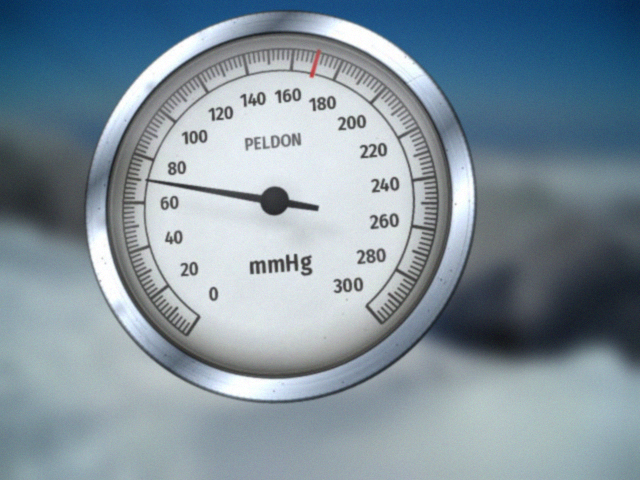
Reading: 70,mmHg
